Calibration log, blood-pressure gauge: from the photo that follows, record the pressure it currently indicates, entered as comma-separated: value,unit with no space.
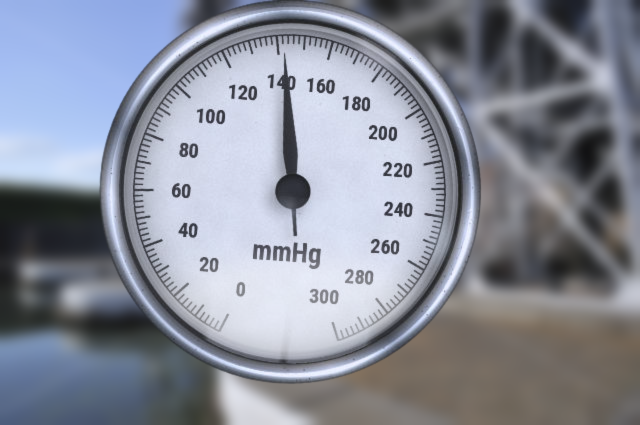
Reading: 142,mmHg
